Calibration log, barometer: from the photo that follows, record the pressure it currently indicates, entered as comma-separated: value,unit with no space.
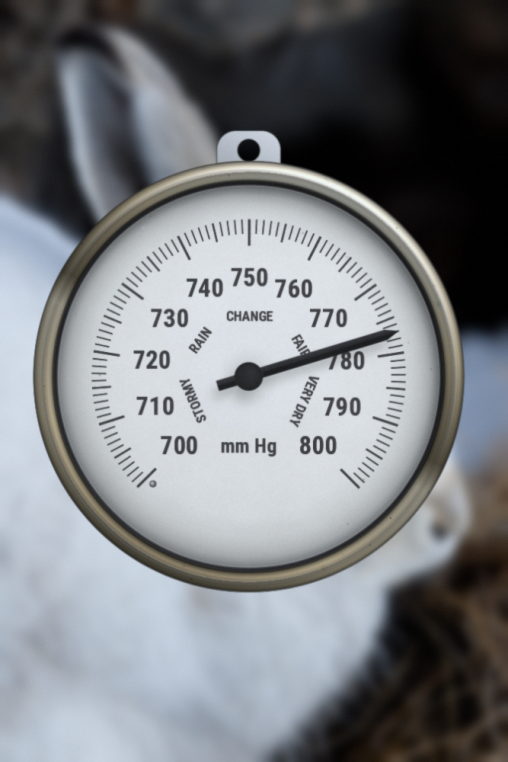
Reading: 777,mmHg
